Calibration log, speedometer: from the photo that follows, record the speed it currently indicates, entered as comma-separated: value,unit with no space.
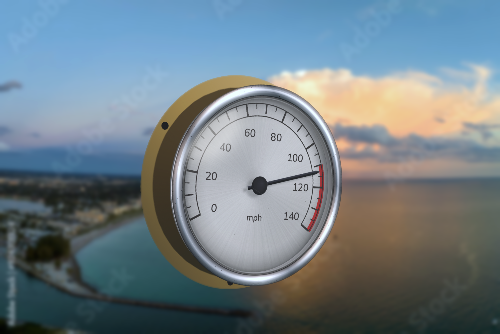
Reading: 112.5,mph
